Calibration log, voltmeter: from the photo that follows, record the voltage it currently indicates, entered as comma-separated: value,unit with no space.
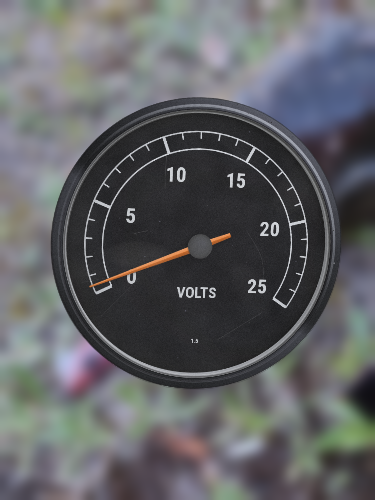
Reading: 0.5,V
